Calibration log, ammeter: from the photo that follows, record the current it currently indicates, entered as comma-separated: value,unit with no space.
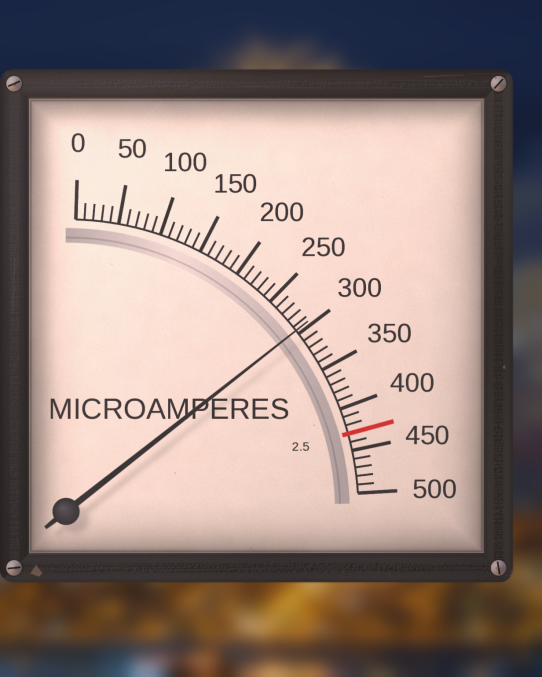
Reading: 295,µA
